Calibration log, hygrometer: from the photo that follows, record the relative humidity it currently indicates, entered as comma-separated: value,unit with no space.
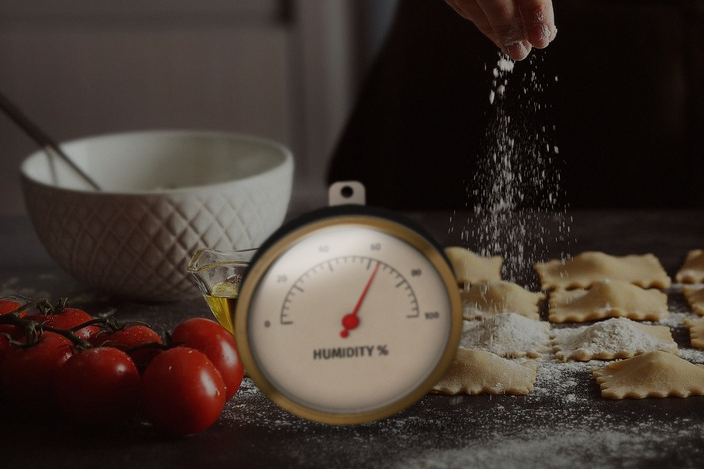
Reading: 64,%
